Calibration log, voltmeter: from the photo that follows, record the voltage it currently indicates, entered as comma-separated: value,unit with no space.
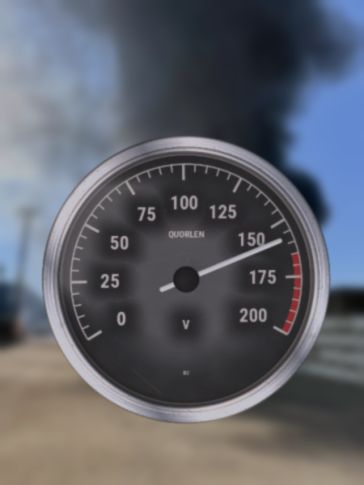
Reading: 157.5,V
